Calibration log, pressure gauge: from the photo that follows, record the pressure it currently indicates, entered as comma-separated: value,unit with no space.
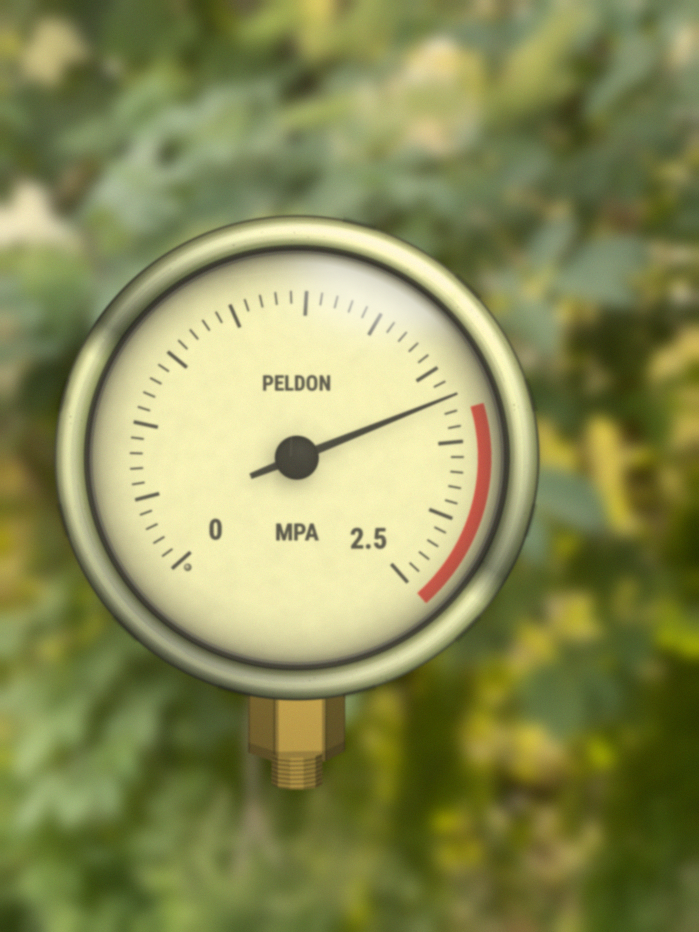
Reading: 1.85,MPa
